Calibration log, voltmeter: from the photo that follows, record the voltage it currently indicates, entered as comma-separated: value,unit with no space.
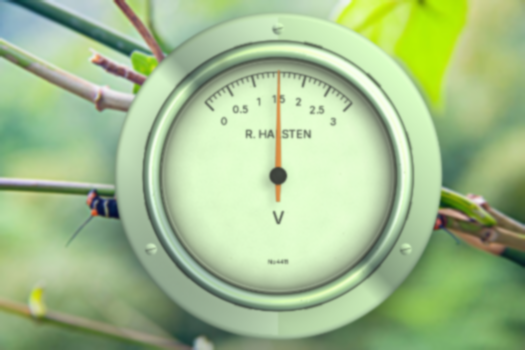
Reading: 1.5,V
